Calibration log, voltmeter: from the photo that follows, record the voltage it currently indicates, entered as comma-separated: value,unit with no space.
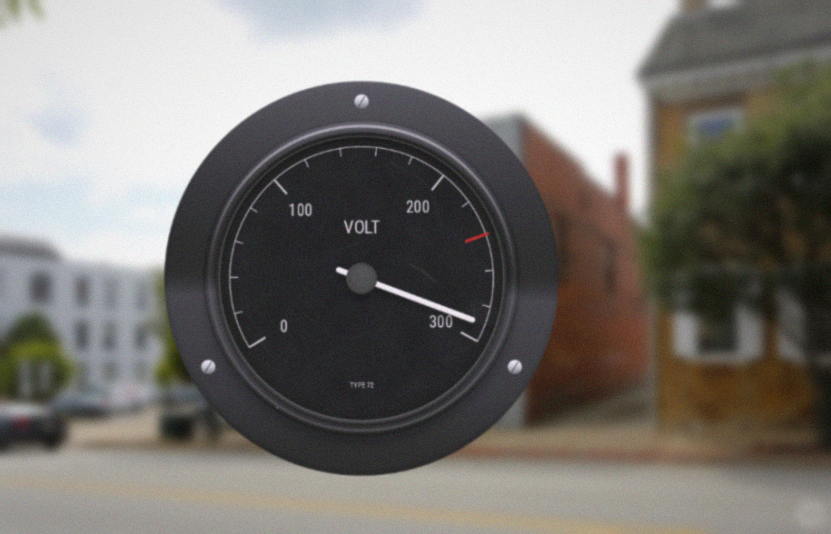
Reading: 290,V
